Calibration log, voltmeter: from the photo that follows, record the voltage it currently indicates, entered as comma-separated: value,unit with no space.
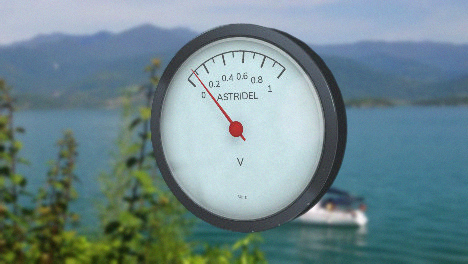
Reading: 0.1,V
